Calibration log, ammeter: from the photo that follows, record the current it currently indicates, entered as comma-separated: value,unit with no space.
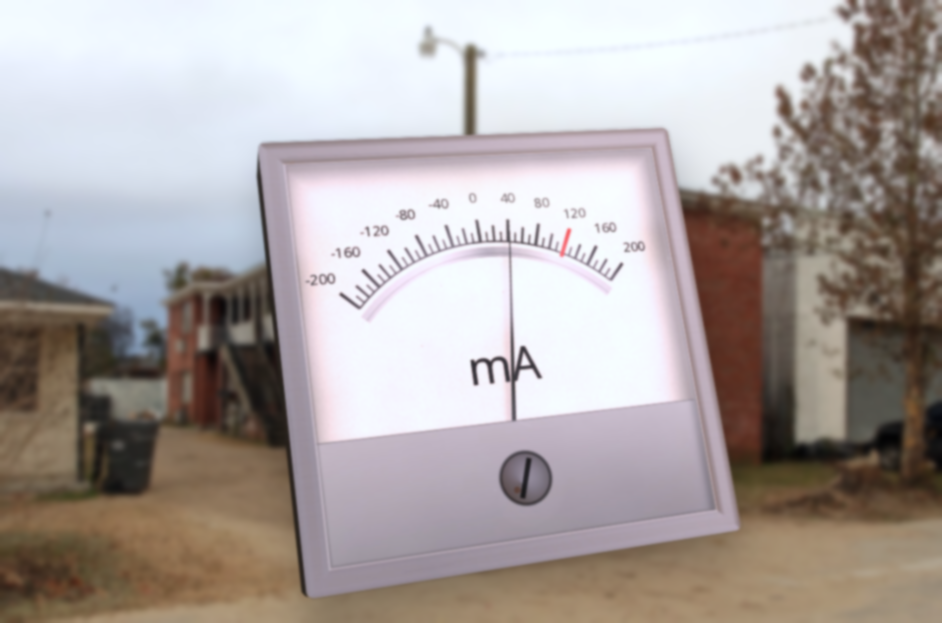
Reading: 40,mA
